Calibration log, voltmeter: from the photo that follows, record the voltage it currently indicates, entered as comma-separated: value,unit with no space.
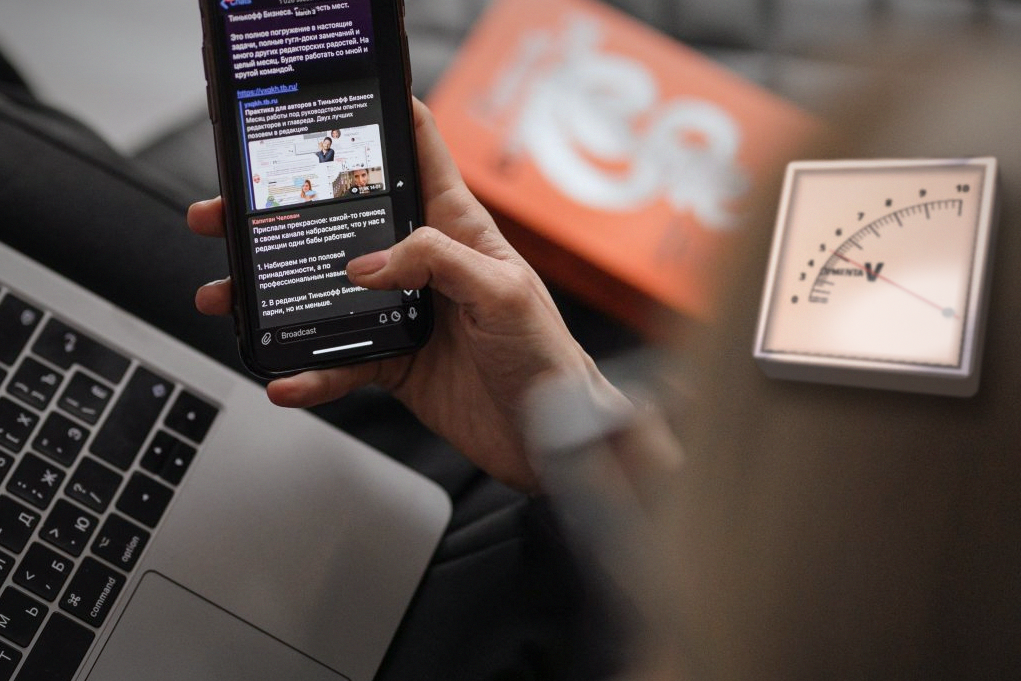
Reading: 5,V
